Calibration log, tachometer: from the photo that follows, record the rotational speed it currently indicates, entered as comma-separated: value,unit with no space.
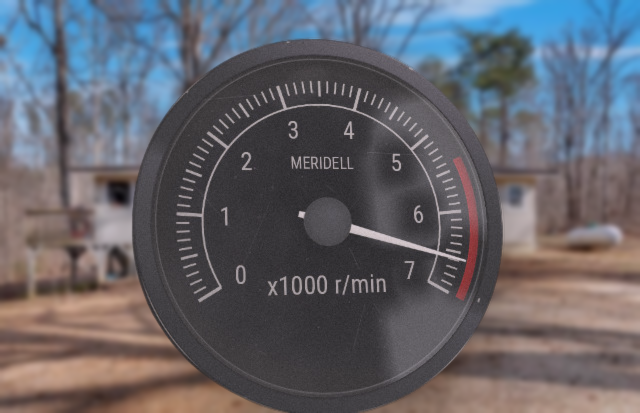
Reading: 6600,rpm
